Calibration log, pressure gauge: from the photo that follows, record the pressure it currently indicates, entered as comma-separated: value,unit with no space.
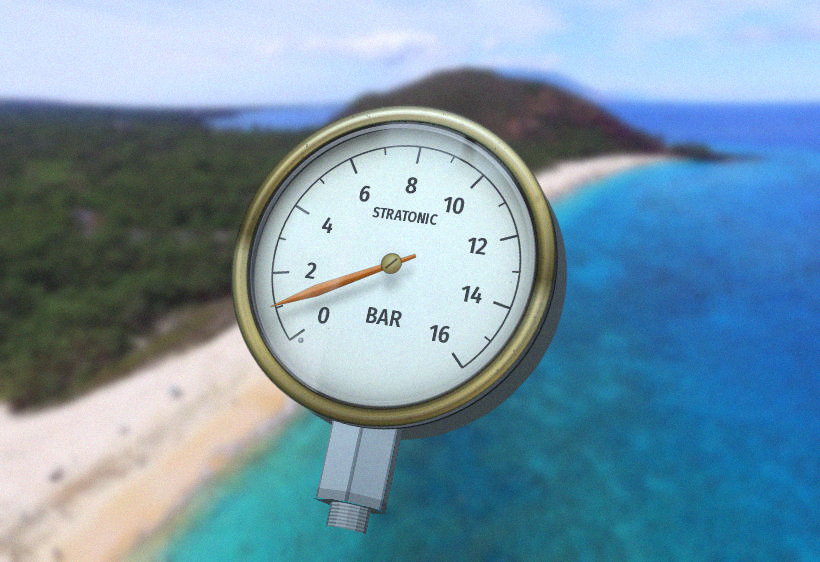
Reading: 1,bar
